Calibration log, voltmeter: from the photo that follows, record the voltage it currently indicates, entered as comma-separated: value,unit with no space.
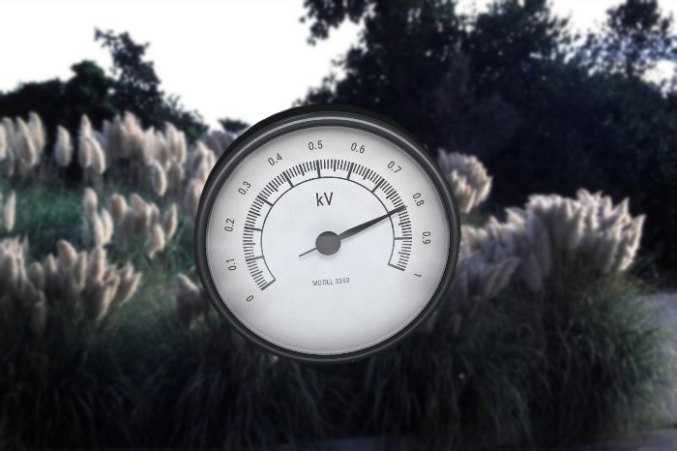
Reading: 0.8,kV
